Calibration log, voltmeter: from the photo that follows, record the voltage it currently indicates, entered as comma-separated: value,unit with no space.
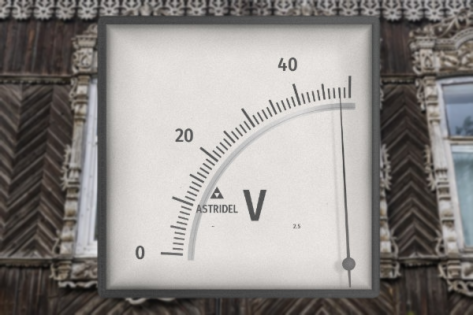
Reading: 48,V
